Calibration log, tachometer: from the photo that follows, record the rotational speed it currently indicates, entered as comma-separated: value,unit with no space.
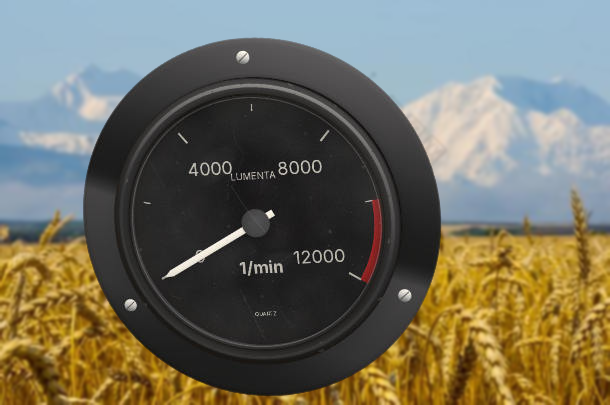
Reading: 0,rpm
